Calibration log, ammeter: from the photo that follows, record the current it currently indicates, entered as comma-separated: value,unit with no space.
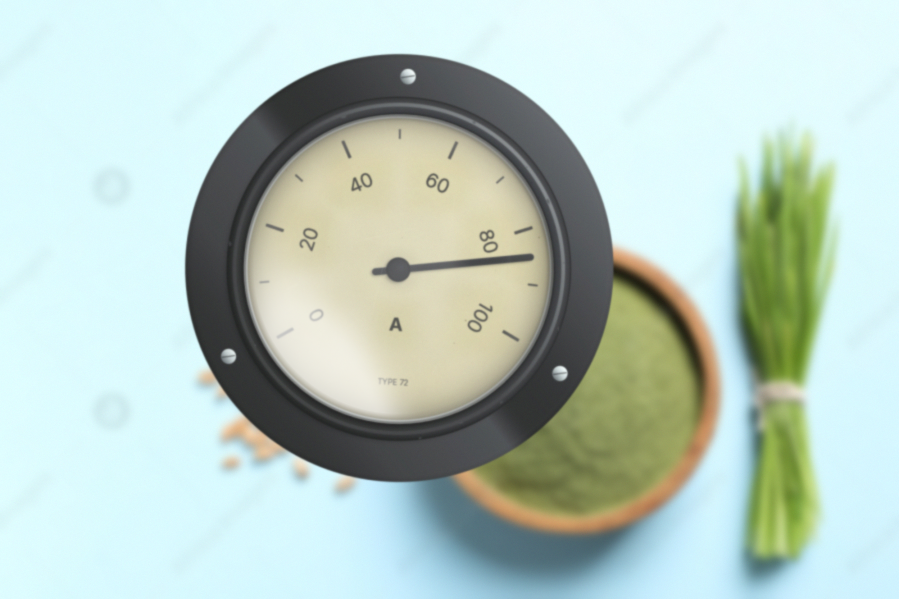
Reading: 85,A
